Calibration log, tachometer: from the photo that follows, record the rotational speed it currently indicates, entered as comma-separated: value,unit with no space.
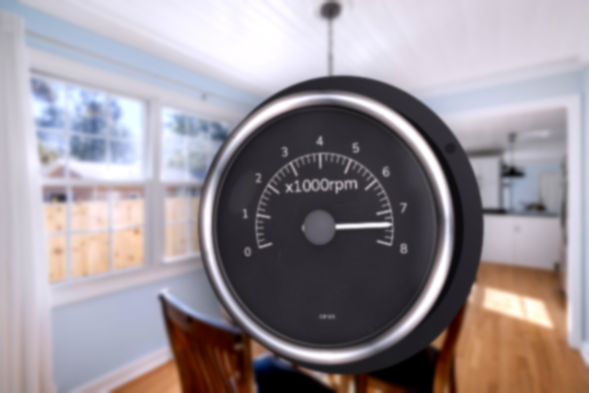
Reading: 7400,rpm
